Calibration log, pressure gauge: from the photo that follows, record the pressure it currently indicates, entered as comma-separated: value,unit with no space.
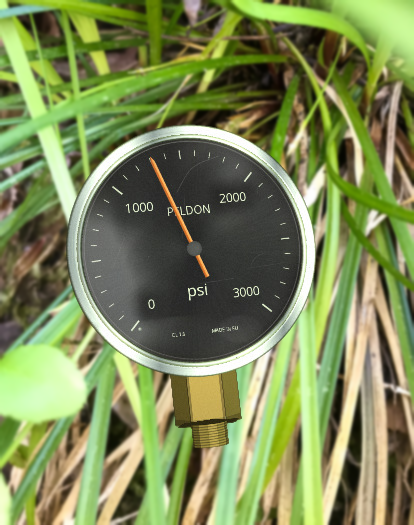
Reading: 1300,psi
